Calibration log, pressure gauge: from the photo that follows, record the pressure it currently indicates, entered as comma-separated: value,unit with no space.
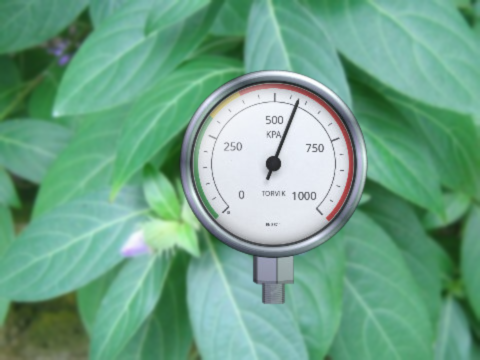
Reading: 575,kPa
